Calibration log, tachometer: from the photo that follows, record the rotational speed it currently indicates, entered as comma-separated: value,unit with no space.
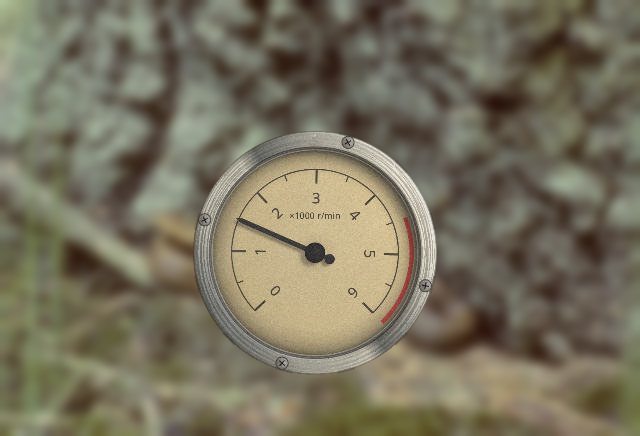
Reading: 1500,rpm
